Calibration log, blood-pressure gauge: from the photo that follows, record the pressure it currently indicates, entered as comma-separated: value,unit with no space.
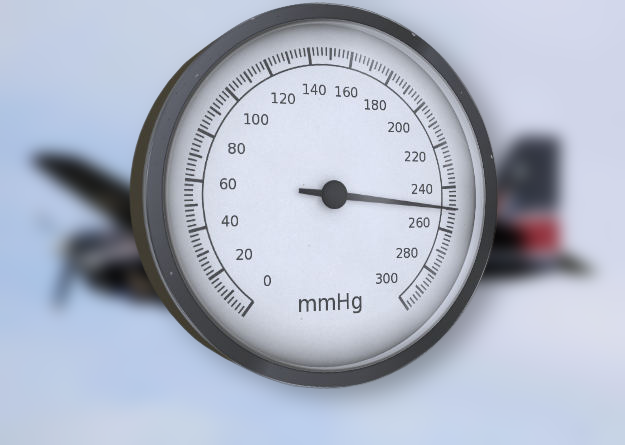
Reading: 250,mmHg
